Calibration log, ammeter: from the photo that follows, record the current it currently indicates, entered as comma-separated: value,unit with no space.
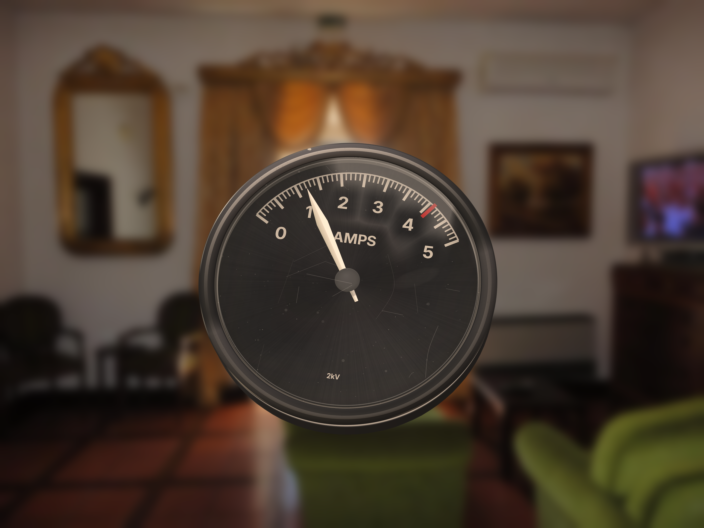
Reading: 1.2,A
